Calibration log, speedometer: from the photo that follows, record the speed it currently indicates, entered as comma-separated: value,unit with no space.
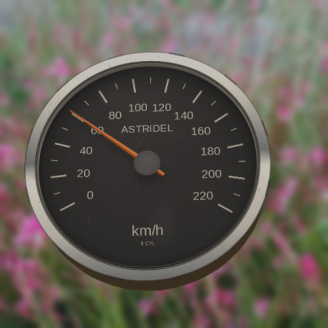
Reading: 60,km/h
